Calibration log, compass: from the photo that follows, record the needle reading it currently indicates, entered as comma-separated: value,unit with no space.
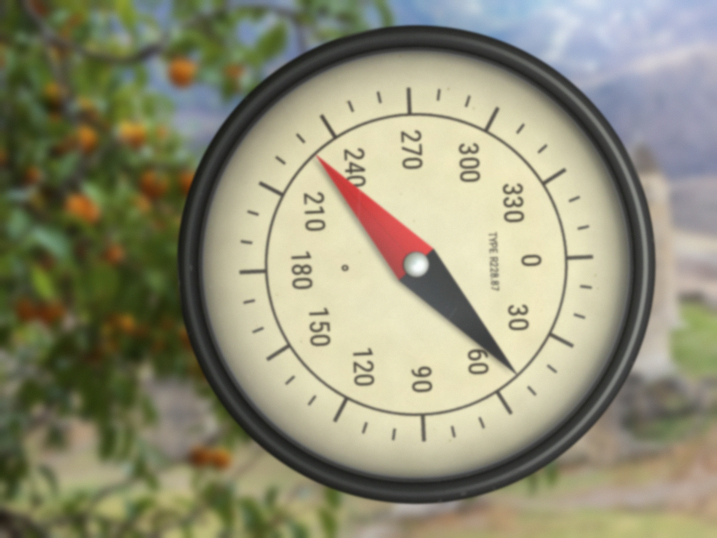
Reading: 230,°
